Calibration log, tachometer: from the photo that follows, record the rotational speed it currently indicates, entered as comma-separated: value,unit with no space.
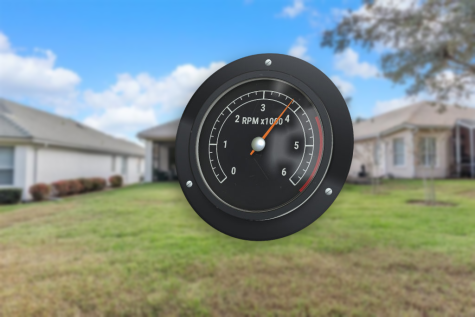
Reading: 3800,rpm
